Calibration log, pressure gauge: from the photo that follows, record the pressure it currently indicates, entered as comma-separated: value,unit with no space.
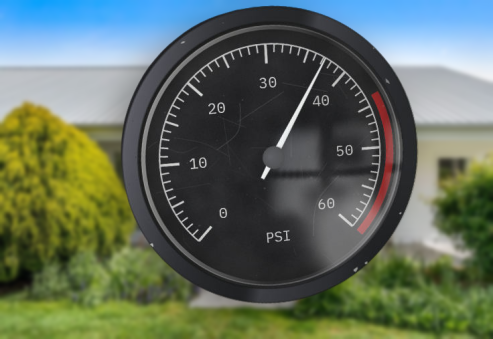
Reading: 37,psi
